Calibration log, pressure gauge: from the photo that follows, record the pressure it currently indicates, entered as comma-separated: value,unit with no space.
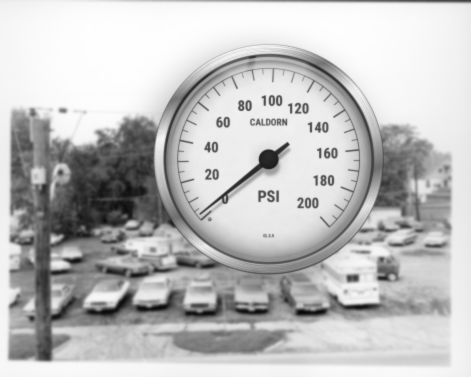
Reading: 2.5,psi
